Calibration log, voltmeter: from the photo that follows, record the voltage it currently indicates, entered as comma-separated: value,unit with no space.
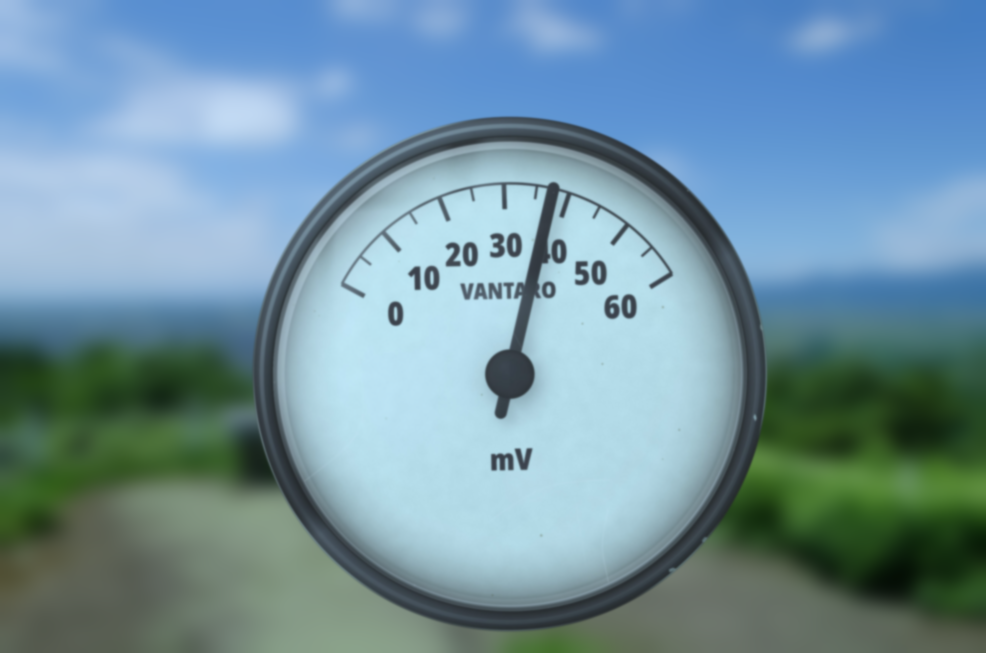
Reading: 37.5,mV
